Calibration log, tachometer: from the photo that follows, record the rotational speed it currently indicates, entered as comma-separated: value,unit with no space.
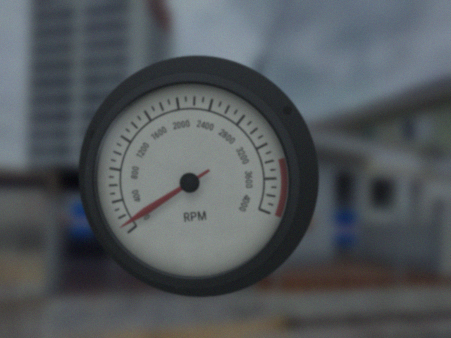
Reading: 100,rpm
